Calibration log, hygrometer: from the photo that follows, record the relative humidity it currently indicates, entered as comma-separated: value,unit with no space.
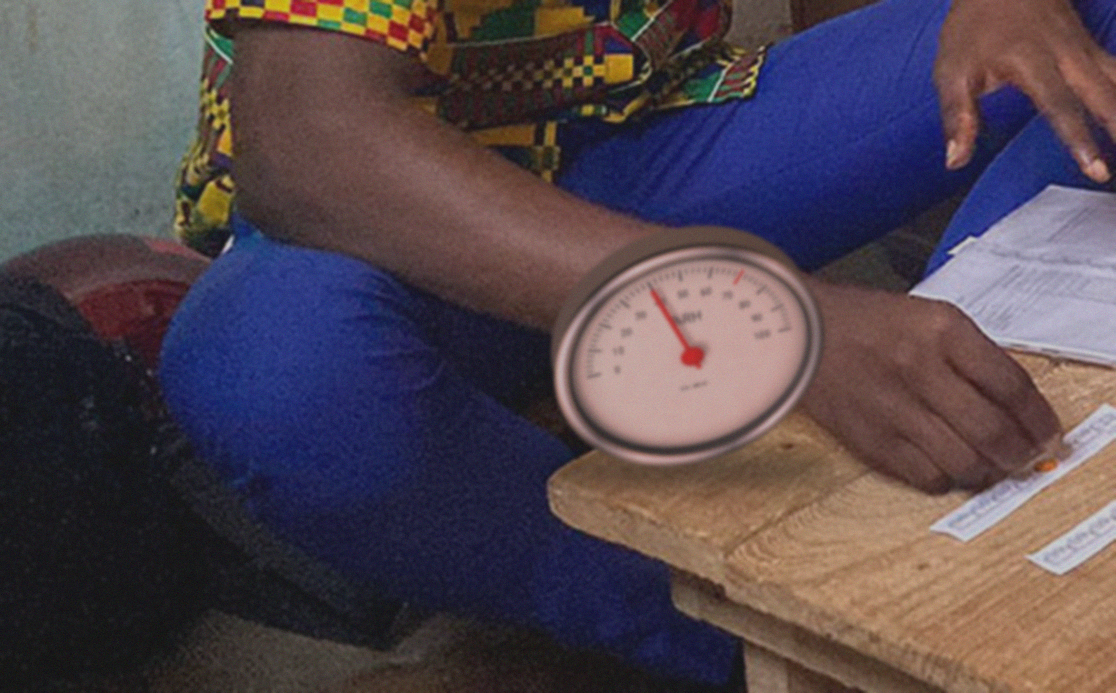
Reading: 40,%
